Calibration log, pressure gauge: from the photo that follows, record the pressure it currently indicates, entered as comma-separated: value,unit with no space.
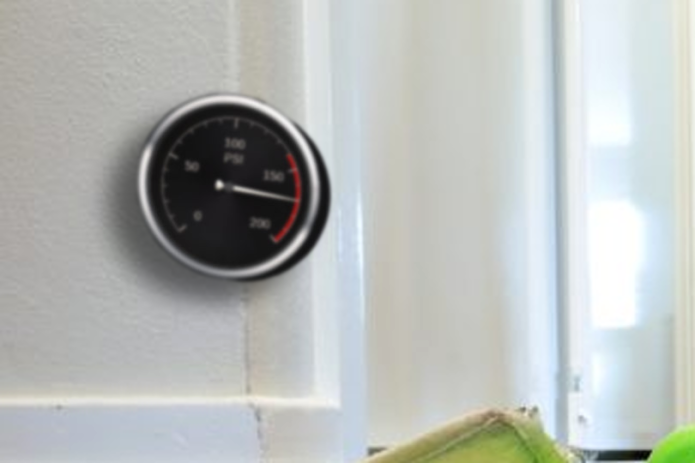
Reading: 170,psi
